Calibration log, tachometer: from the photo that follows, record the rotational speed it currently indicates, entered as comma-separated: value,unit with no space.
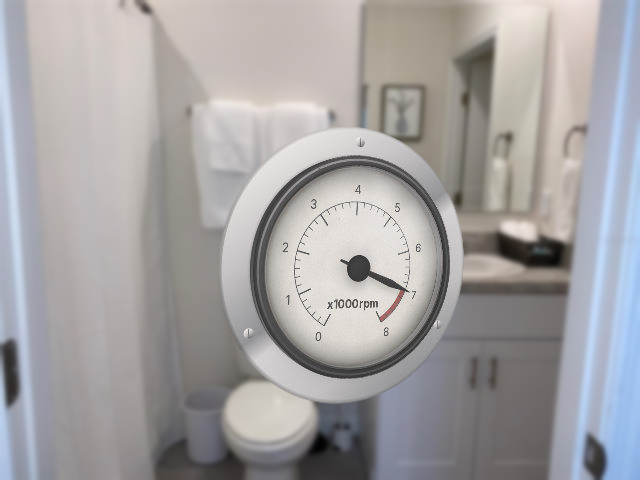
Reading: 7000,rpm
